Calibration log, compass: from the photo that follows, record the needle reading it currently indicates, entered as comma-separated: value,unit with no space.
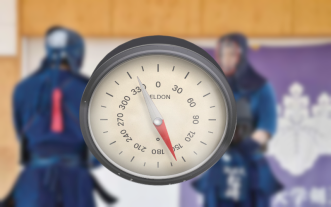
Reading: 157.5,°
